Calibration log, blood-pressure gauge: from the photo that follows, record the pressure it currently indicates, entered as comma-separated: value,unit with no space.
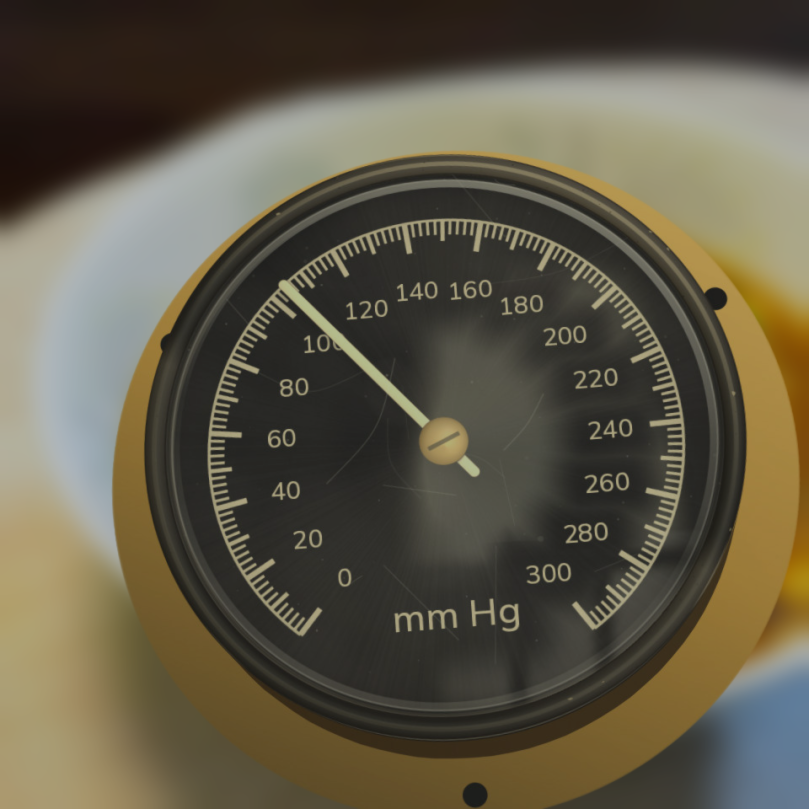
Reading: 104,mmHg
